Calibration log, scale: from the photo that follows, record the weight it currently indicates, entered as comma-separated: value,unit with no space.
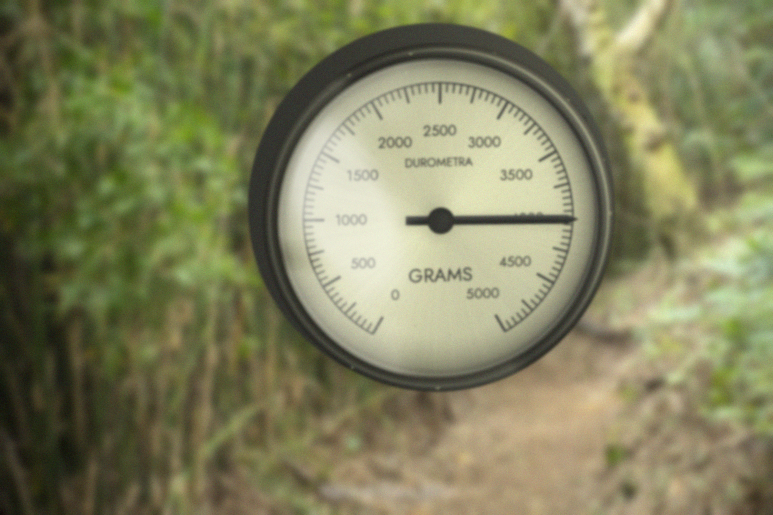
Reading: 4000,g
